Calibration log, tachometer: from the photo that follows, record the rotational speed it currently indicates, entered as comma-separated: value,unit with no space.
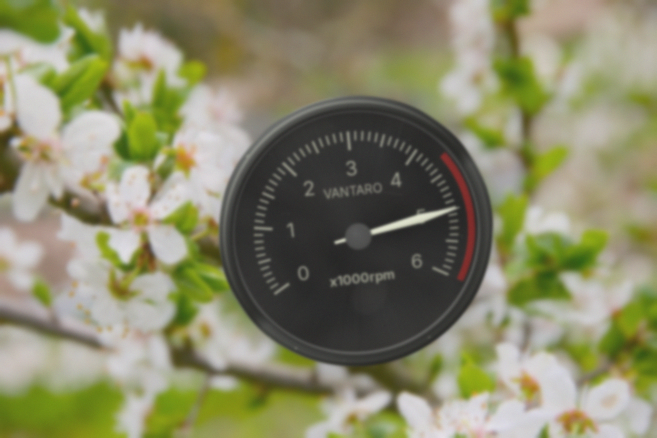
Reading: 5000,rpm
